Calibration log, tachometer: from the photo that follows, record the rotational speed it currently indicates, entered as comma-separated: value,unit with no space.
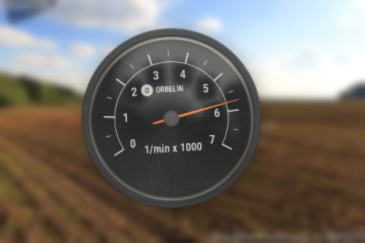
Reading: 5750,rpm
